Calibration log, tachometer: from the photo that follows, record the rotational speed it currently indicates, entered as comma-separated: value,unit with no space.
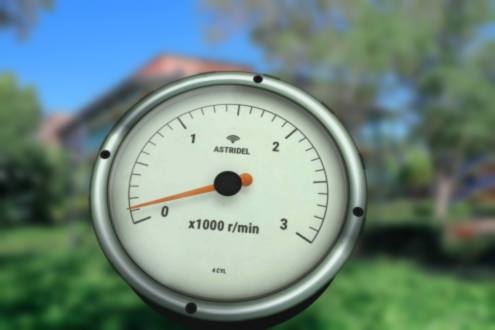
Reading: 100,rpm
